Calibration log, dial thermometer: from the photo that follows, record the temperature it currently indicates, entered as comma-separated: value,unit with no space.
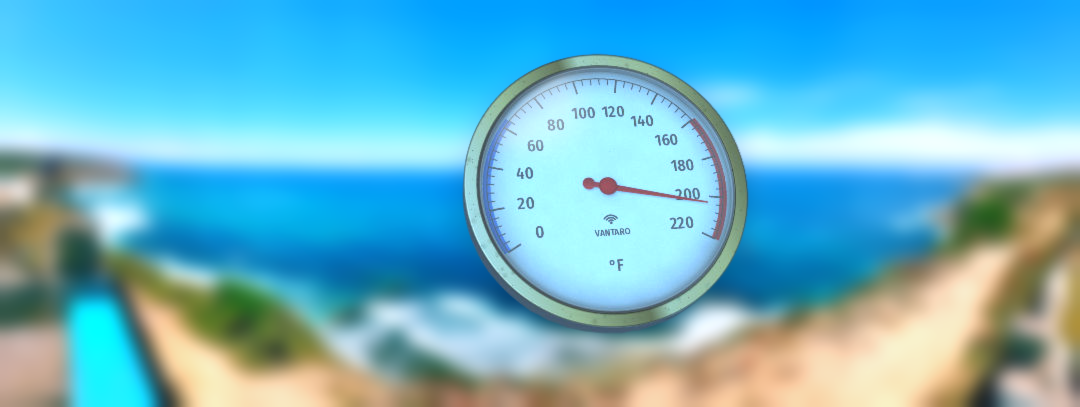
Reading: 204,°F
